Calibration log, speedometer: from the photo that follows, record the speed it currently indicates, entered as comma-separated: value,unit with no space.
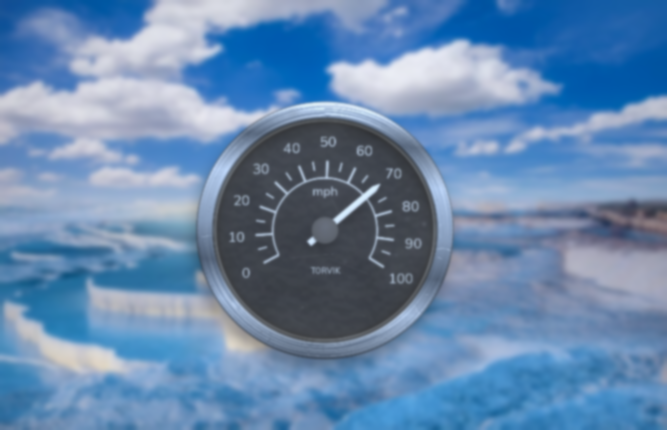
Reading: 70,mph
